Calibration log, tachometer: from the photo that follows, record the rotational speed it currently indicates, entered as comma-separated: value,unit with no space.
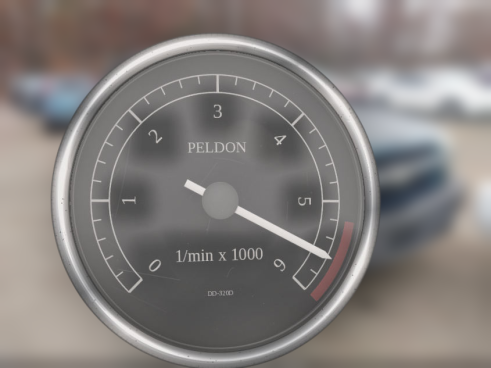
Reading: 5600,rpm
